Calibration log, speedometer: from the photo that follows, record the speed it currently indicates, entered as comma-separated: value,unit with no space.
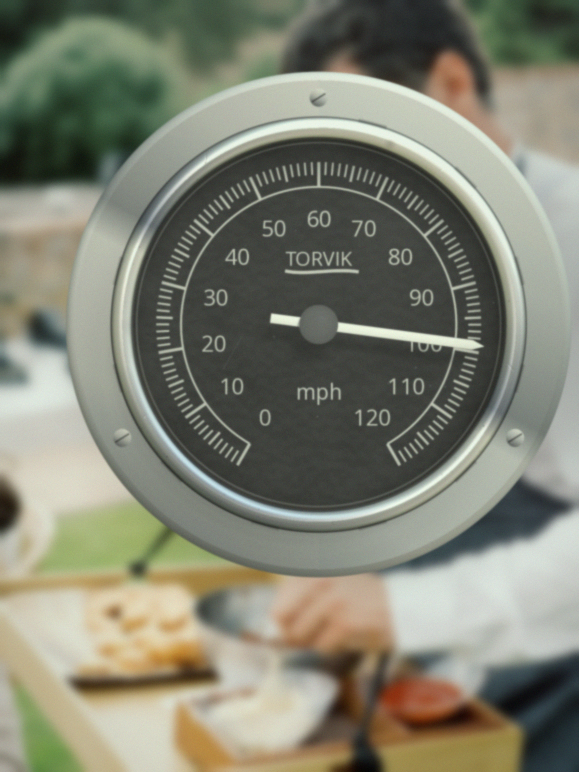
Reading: 99,mph
